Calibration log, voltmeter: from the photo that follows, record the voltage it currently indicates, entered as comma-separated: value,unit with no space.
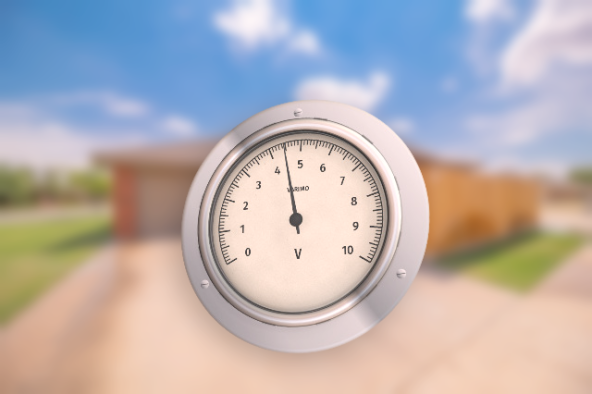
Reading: 4.5,V
